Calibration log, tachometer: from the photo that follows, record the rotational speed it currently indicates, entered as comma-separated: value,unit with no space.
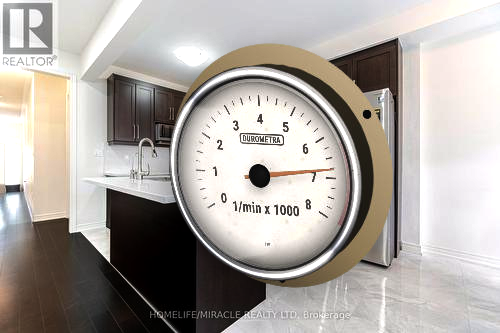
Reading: 6750,rpm
